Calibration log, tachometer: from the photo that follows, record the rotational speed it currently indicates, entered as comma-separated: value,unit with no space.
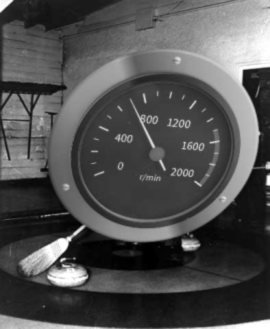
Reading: 700,rpm
